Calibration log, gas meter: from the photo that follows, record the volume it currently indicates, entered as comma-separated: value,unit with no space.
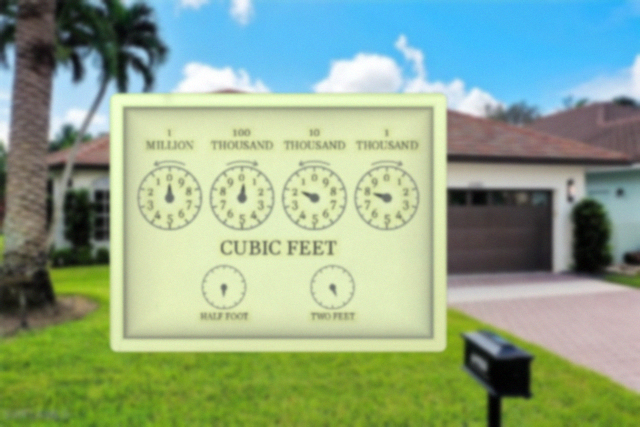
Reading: 1800,ft³
